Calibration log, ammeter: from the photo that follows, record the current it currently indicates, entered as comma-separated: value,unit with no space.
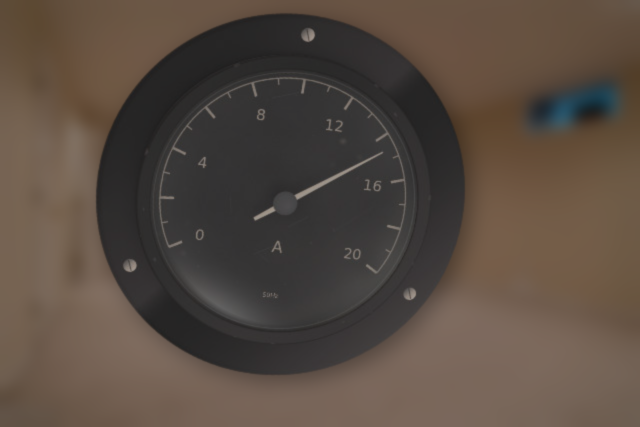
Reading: 14.5,A
